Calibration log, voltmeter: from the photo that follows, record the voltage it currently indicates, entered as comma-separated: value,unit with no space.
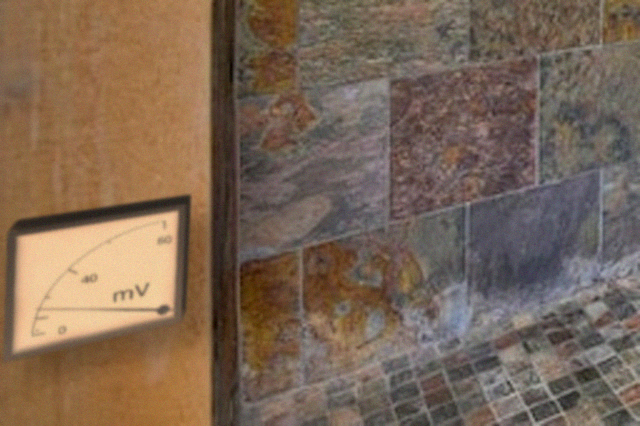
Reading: 25,mV
